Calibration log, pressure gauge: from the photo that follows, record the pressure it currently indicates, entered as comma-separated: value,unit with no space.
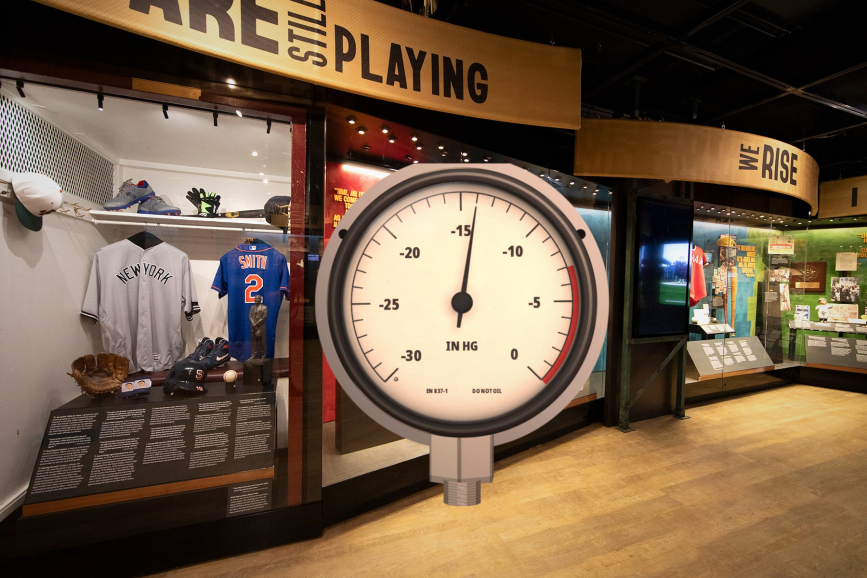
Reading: -14,inHg
